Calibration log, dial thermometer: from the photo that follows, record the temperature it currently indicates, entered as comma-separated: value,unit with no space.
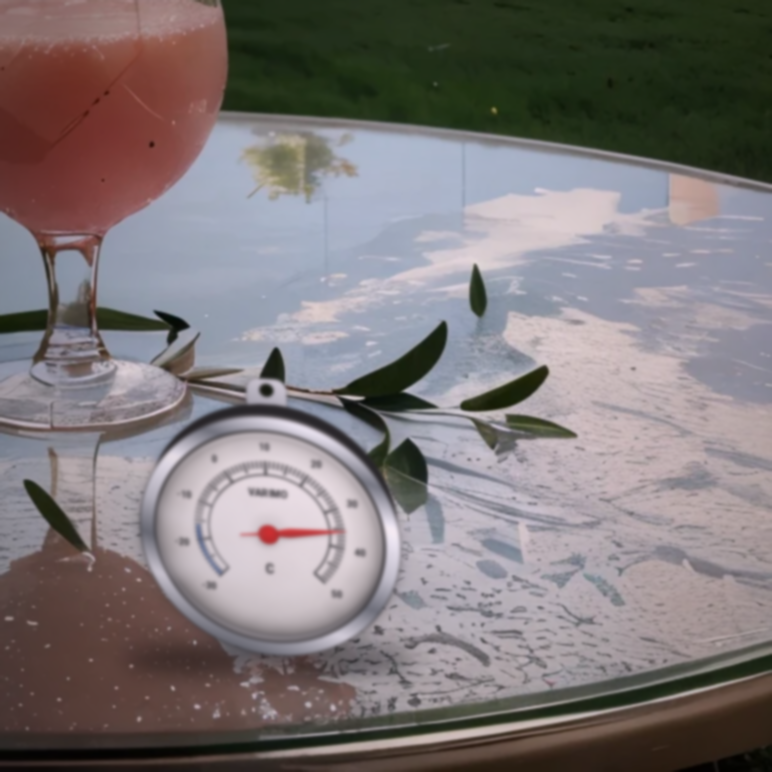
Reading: 35,°C
